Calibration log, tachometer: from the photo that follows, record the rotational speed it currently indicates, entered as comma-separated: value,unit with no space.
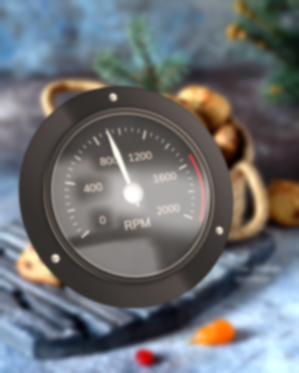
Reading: 900,rpm
